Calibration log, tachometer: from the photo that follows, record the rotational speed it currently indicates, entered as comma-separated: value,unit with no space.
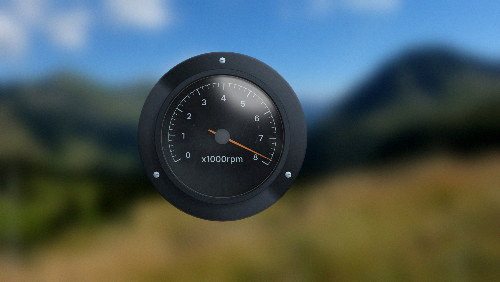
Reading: 7800,rpm
